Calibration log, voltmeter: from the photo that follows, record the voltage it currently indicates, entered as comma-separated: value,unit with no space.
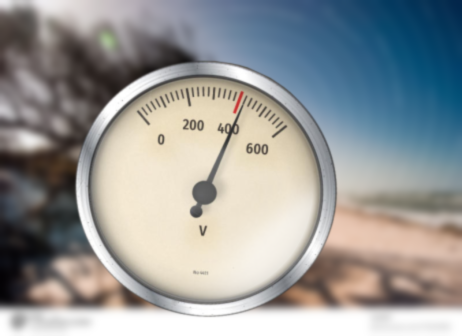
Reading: 420,V
